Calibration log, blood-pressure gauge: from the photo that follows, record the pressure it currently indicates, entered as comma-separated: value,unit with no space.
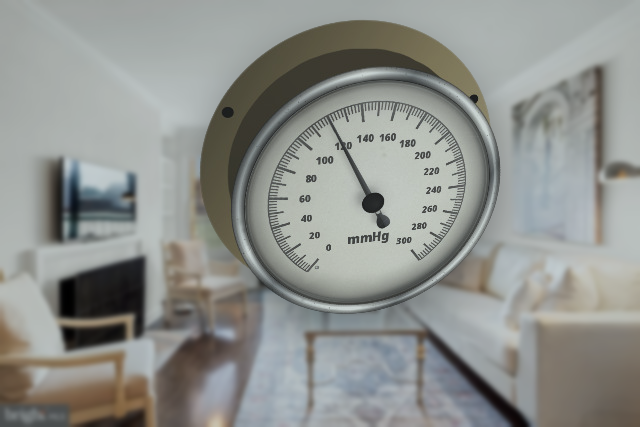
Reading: 120,mmHg
